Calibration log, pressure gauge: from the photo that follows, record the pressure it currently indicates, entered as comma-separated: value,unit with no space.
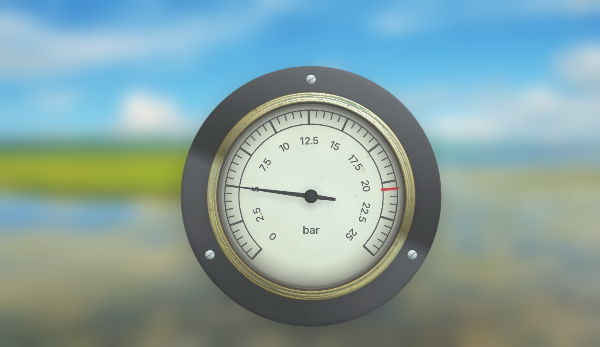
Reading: 5,bar
